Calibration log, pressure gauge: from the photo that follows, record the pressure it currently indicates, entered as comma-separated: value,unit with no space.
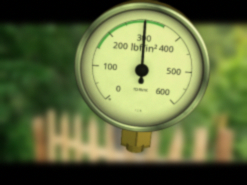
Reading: 300,psi
